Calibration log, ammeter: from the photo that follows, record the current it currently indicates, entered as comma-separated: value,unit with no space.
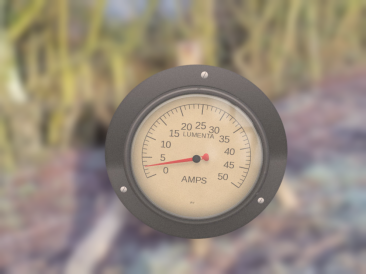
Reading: 3,A
